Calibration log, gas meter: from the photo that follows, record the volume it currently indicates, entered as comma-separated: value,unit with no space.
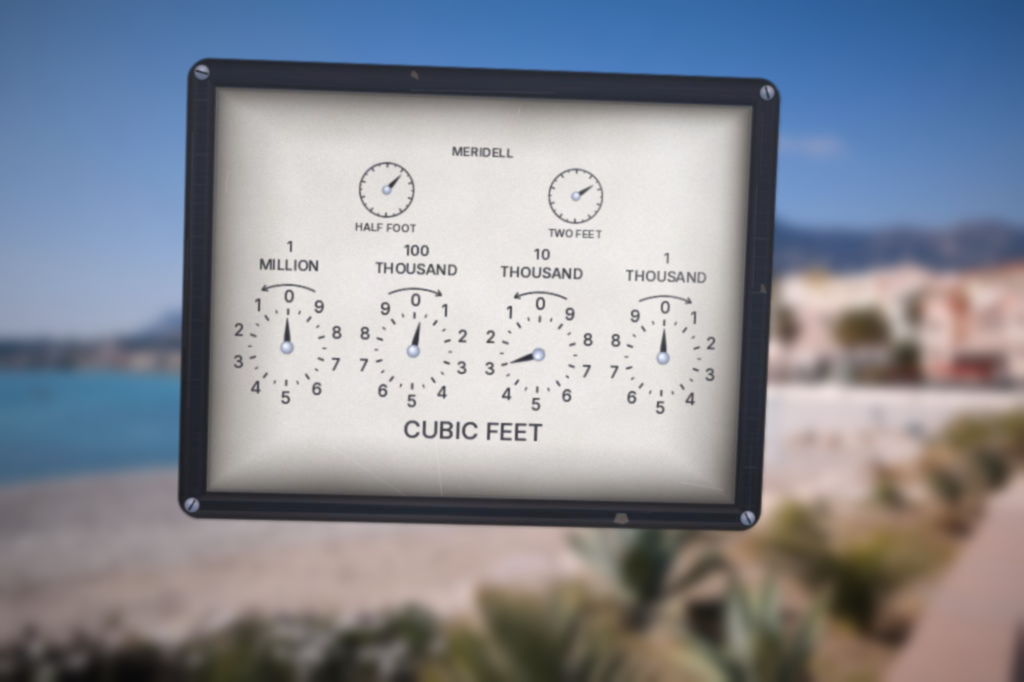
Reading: 3000,ft³
